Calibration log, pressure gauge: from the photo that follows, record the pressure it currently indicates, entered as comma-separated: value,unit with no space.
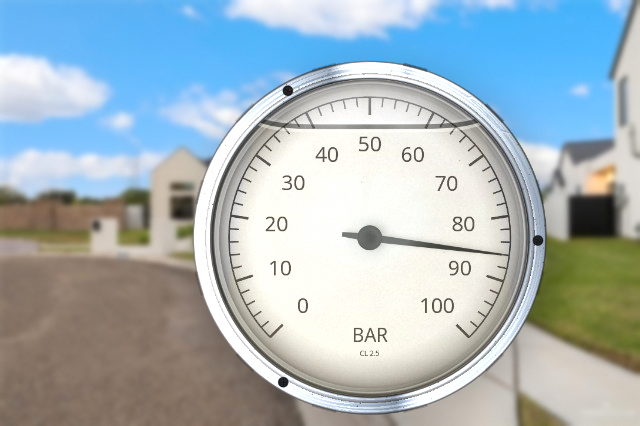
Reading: 86,bar
